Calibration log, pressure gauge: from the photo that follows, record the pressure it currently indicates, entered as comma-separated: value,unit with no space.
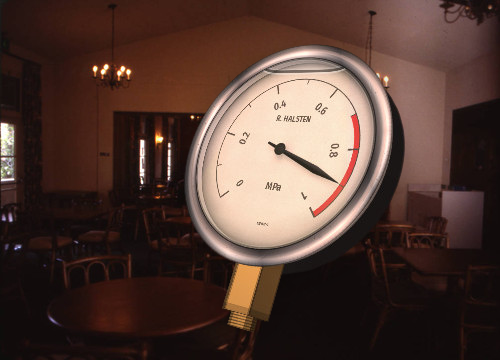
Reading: 0.9,MPa
